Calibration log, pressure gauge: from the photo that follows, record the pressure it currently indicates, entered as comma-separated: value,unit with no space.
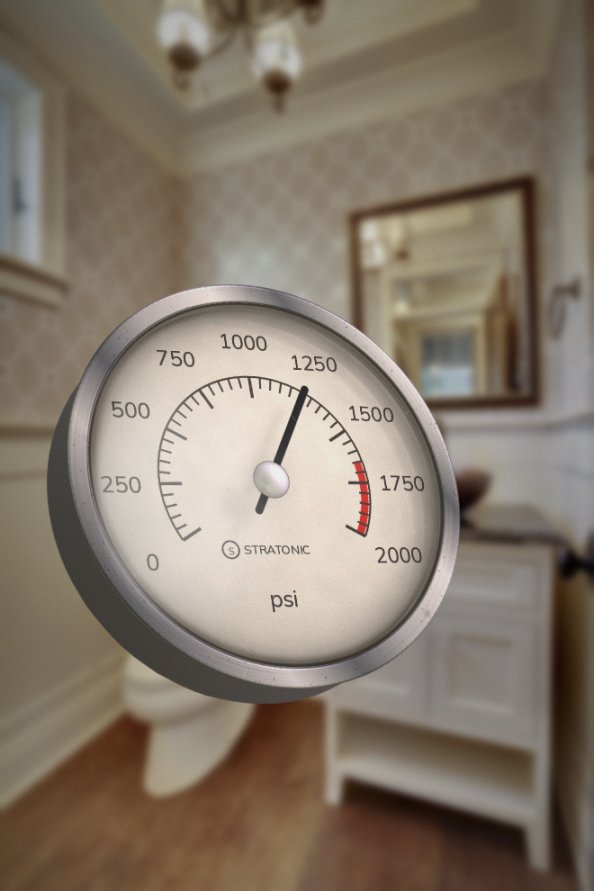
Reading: 1250,psi
